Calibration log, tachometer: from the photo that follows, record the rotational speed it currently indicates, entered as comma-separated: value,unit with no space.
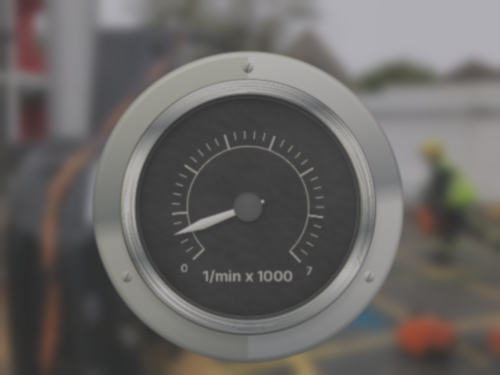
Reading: 600,rpm
